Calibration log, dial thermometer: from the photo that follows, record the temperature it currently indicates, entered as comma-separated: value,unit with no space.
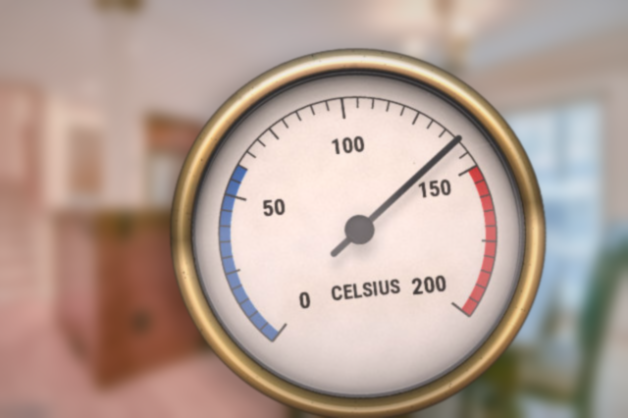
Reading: 140,°C
